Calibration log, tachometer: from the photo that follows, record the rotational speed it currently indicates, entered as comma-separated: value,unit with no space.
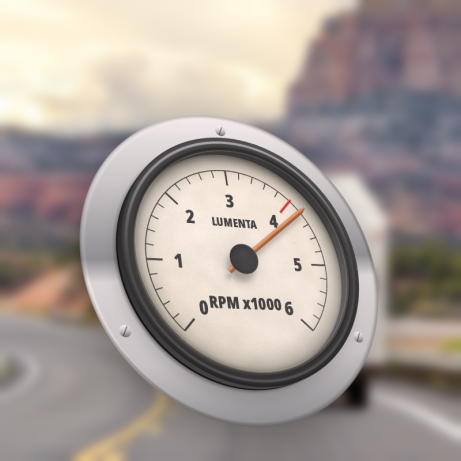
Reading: 4200,rpm
